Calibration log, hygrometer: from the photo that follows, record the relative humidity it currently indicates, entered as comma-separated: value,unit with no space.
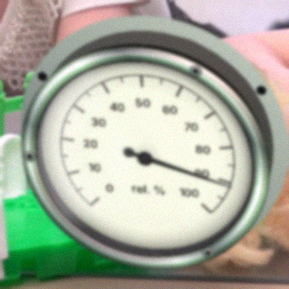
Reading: 90,%
